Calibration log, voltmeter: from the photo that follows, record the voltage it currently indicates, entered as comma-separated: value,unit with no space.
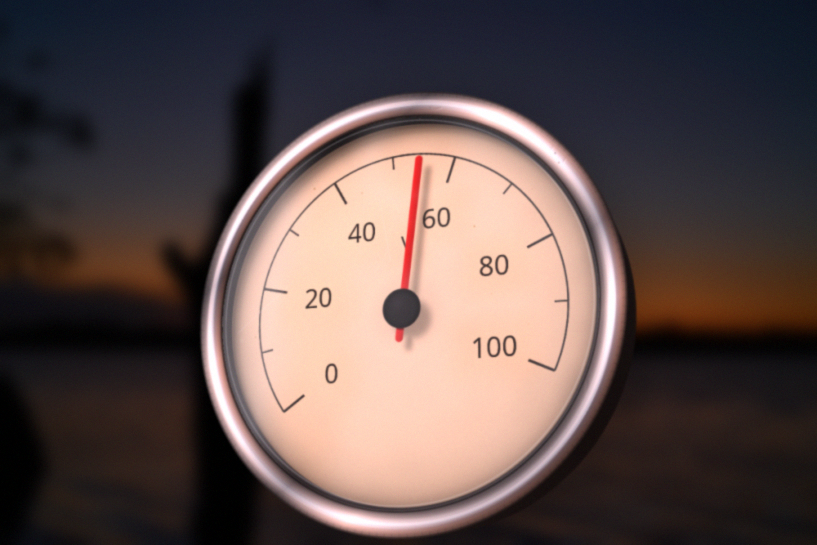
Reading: 55,V
